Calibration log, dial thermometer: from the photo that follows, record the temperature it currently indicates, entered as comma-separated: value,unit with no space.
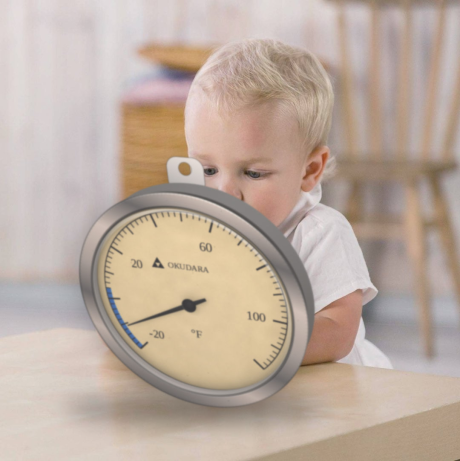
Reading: -10,°F
